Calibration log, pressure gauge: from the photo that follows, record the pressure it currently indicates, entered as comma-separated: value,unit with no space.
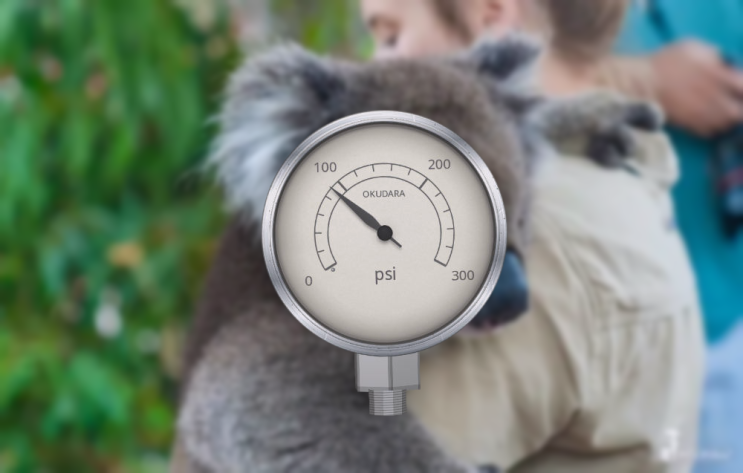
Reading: 90,psi
